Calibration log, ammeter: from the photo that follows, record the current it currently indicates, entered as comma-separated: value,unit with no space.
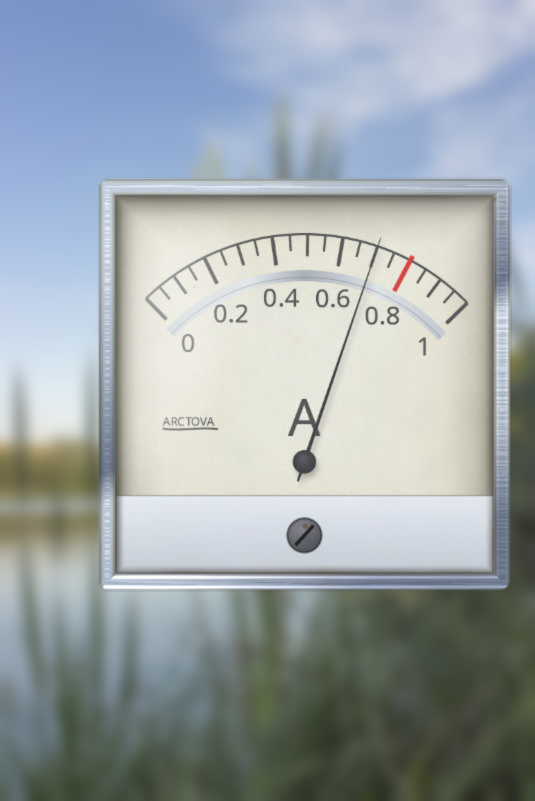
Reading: 0.7,A
